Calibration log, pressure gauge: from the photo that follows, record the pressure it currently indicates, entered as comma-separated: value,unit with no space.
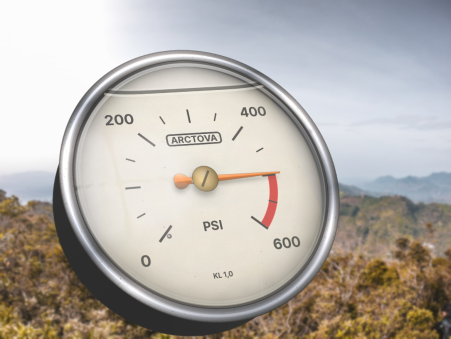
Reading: 500,psi
